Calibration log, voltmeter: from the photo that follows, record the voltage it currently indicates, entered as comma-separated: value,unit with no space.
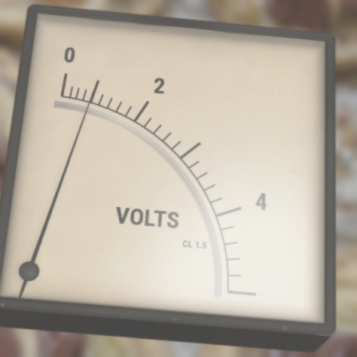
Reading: 1,V
